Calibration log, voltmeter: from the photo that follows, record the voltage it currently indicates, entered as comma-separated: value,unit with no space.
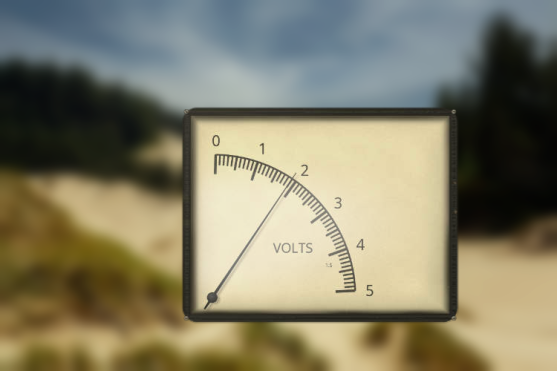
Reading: 1.9,V
